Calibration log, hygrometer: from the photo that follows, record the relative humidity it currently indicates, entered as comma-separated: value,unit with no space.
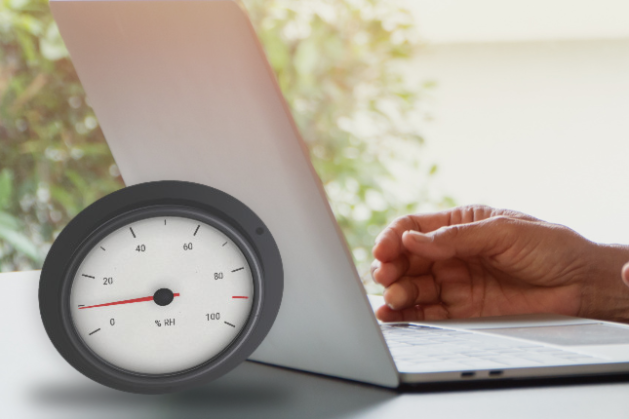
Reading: 10,%
